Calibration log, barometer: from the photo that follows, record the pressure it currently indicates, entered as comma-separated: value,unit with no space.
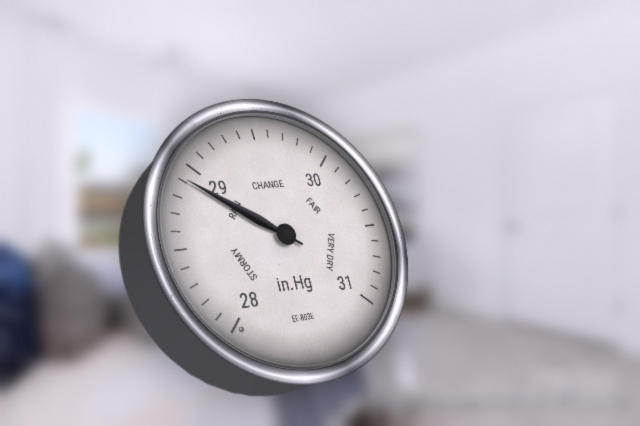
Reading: 28.9,inHg
